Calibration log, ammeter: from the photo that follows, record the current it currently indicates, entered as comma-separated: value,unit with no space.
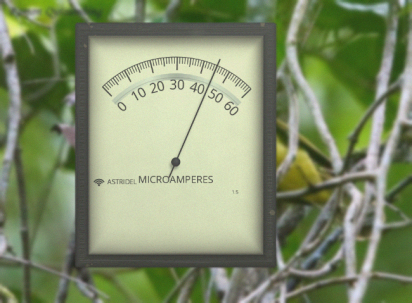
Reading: 45,µA
